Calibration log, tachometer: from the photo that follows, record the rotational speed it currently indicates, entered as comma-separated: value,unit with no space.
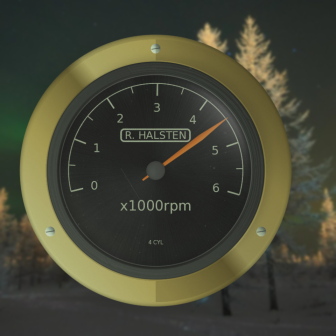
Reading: 4500,rpm
